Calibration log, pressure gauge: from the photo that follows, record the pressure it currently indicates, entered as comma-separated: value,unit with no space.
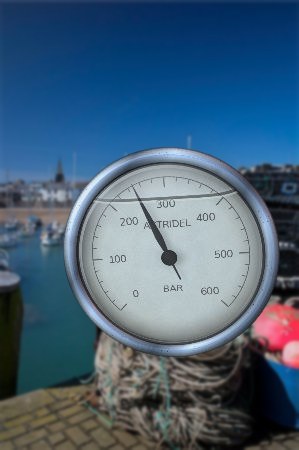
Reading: 250,bar
